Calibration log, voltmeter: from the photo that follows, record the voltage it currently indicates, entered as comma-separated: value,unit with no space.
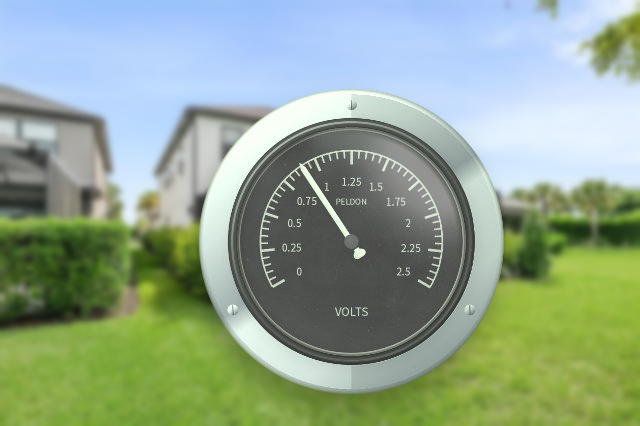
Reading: 0.9,V
